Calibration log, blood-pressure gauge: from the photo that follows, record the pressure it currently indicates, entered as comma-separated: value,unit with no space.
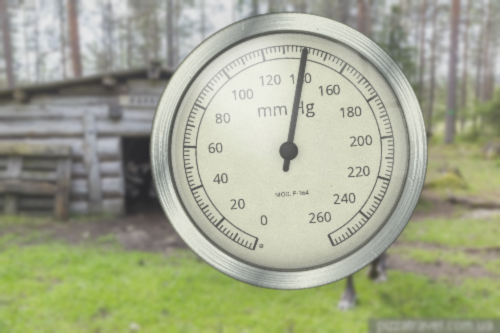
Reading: 140,mmHg
